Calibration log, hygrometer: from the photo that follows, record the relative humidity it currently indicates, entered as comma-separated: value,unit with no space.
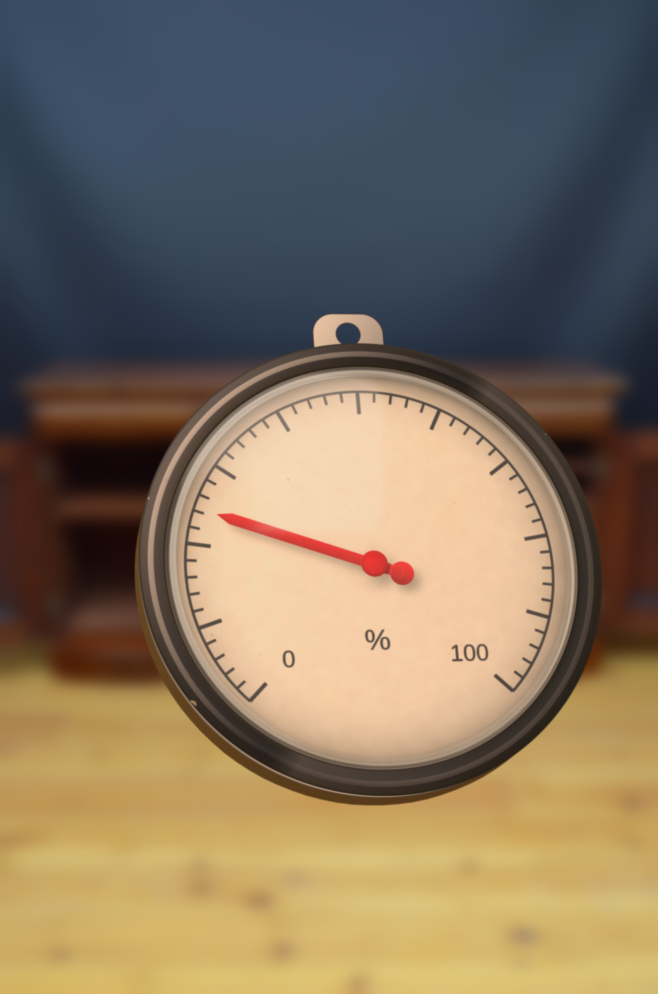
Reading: 24,%
